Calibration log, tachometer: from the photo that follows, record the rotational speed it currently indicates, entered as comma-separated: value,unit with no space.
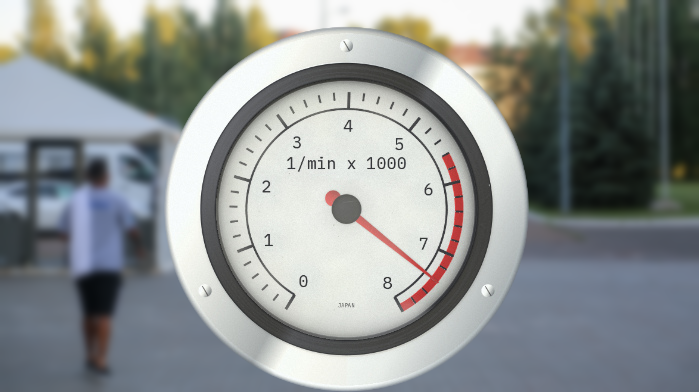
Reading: 7400,rpm
